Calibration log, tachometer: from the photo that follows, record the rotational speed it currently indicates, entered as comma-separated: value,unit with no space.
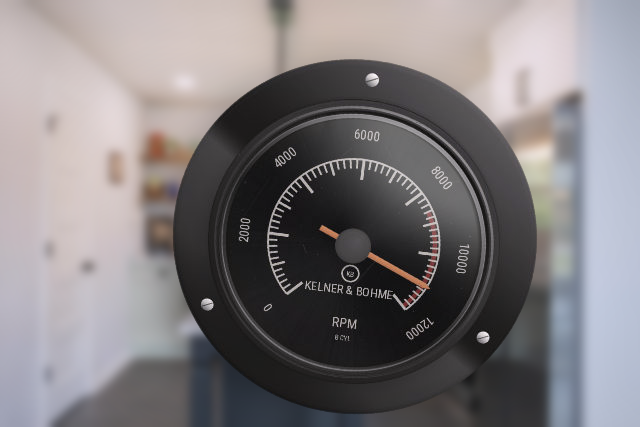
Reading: 11000,rpm
